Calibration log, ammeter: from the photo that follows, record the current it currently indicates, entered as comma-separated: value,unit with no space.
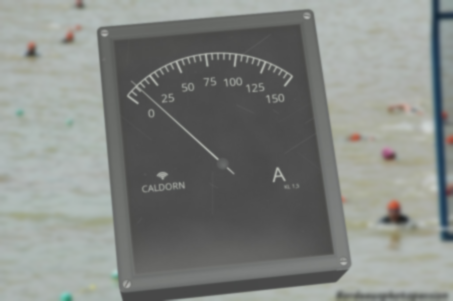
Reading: 10,A
